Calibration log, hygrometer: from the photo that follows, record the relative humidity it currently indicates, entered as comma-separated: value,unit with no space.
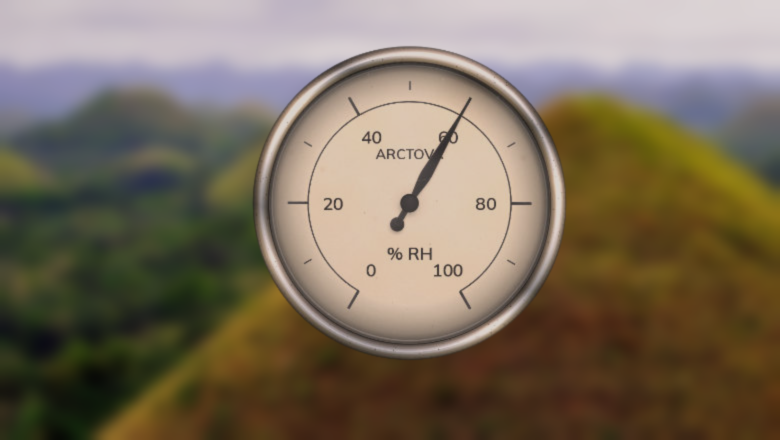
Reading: 60,%
